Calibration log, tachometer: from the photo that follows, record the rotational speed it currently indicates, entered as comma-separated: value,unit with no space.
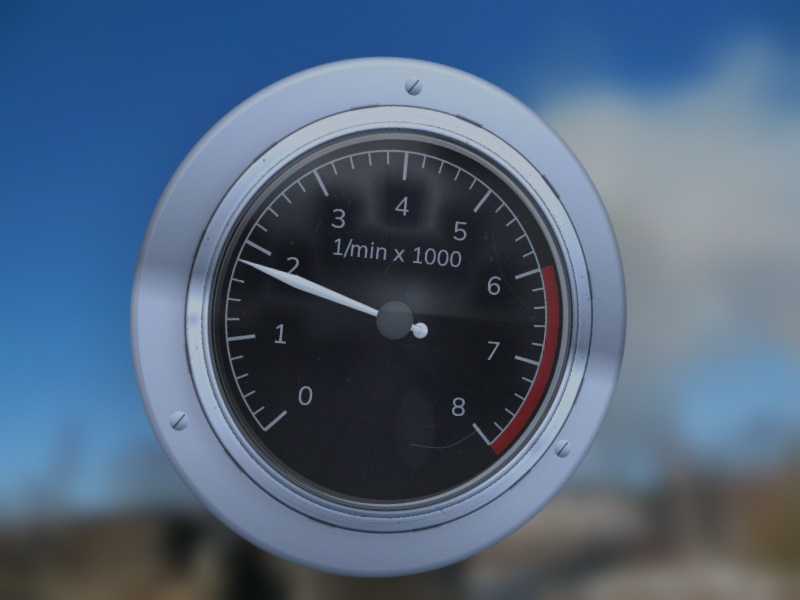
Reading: 1800,rpm
